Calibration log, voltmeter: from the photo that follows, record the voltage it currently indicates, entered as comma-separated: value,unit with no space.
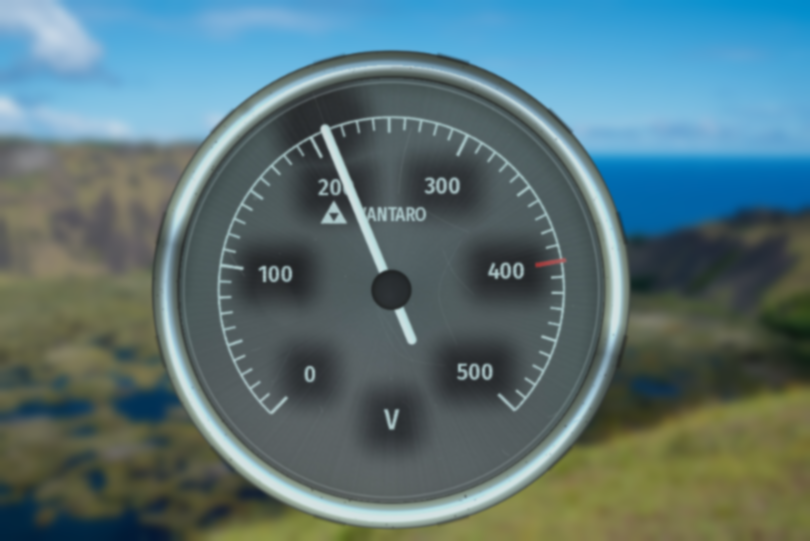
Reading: 210,V
